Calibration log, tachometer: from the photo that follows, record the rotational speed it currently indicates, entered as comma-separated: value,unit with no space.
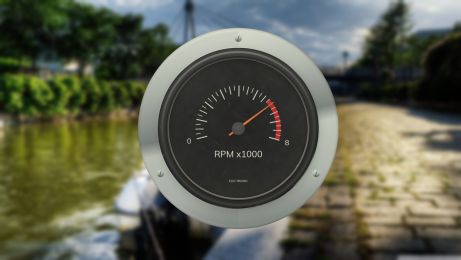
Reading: 6000,rpm
